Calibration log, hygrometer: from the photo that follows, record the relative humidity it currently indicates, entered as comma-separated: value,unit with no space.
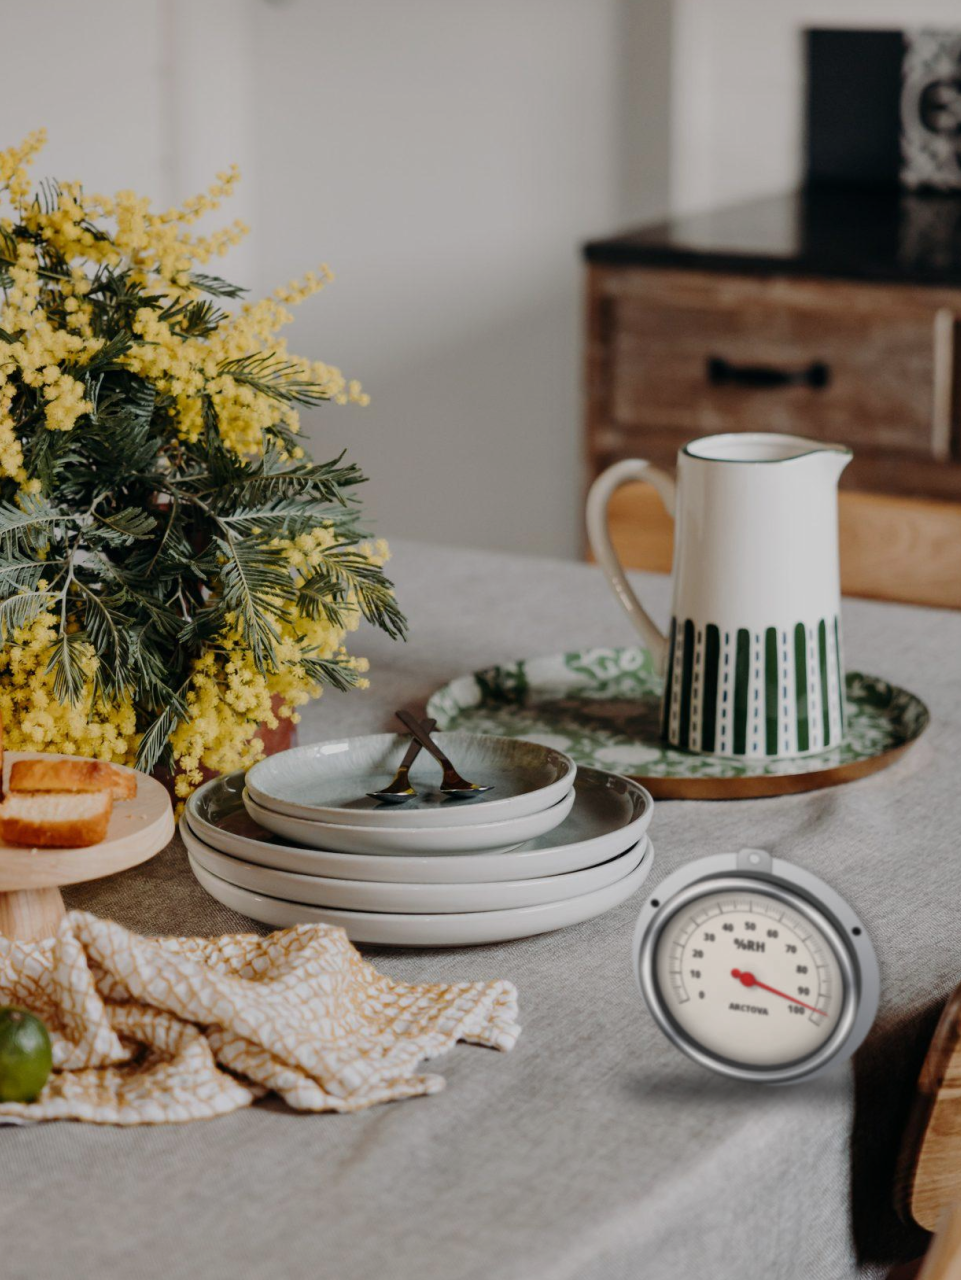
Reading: 95,%
